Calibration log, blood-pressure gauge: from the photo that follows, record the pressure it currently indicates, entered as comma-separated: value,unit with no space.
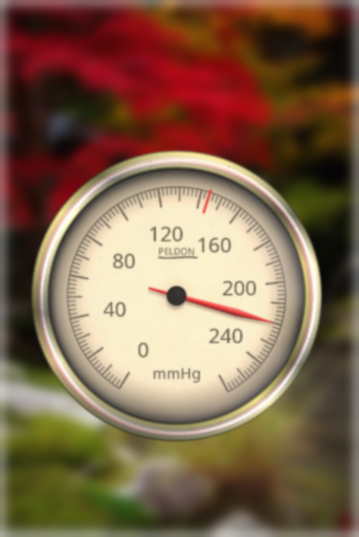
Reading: 220,mmHg
